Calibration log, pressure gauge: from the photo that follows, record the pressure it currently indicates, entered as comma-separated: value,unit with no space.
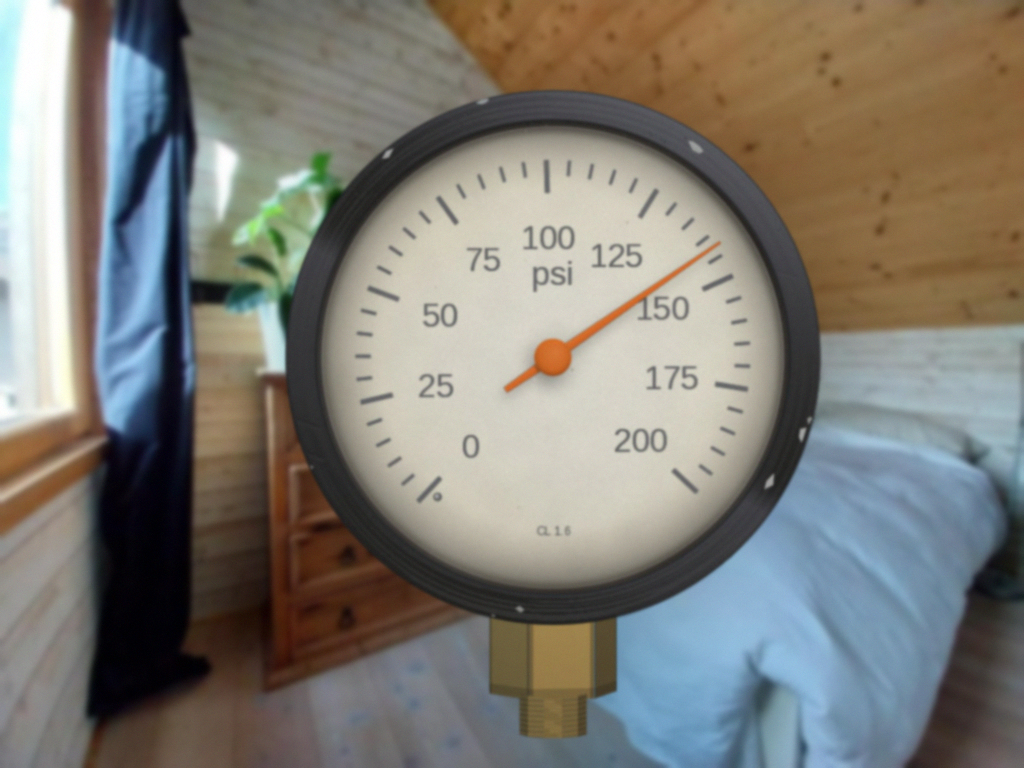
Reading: 142.5,psi
